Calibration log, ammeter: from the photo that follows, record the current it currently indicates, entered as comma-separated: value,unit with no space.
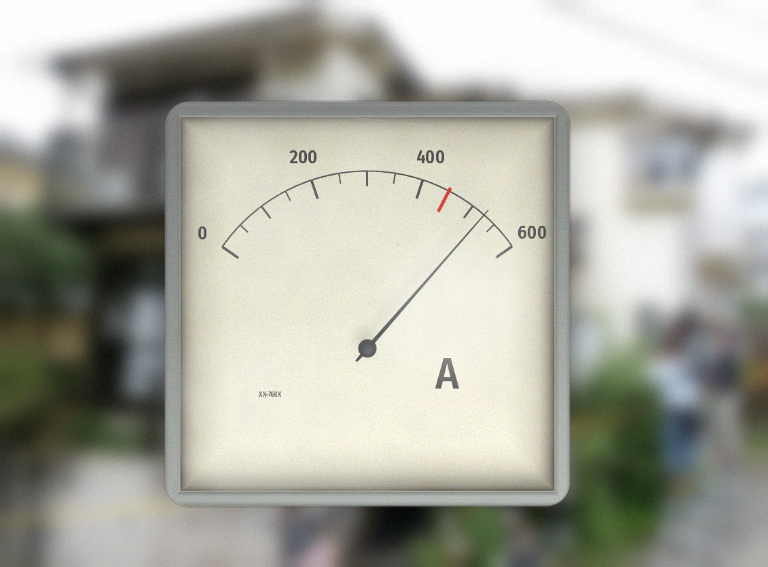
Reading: 525,A
